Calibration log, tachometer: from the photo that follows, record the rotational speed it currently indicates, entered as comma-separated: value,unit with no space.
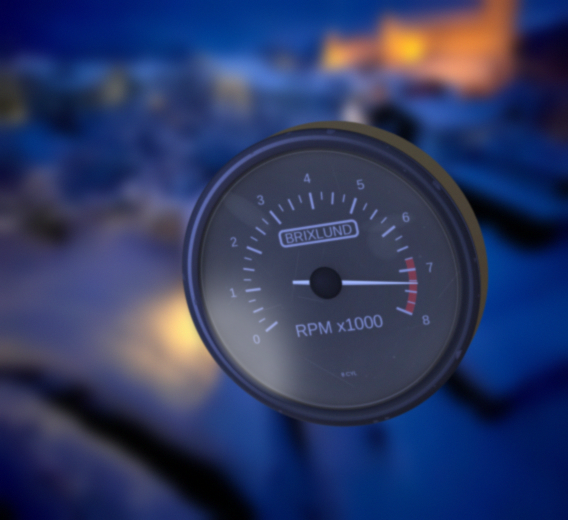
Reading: 7250,rpm
